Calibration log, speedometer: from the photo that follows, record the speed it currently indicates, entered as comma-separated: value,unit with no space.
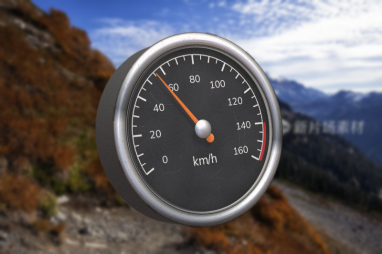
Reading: 55,km/h
